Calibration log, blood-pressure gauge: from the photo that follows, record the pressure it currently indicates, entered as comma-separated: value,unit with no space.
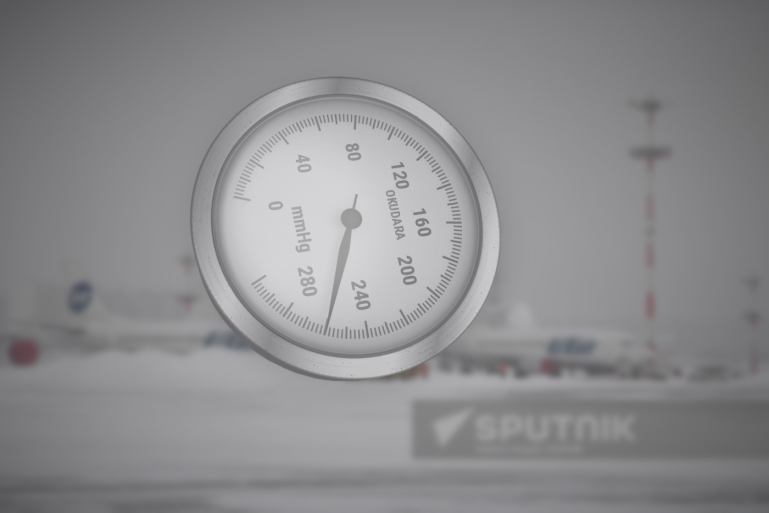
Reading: 260,mmHg
